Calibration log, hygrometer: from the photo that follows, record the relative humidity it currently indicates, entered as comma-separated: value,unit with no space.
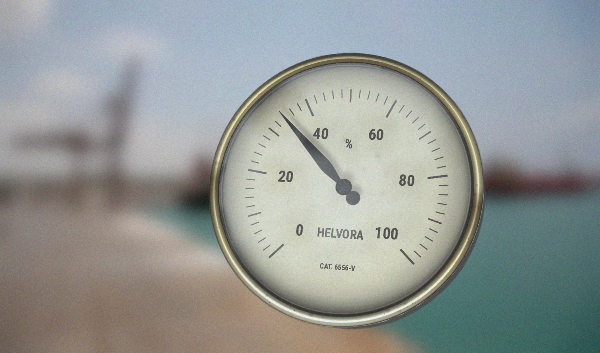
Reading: 34,%
